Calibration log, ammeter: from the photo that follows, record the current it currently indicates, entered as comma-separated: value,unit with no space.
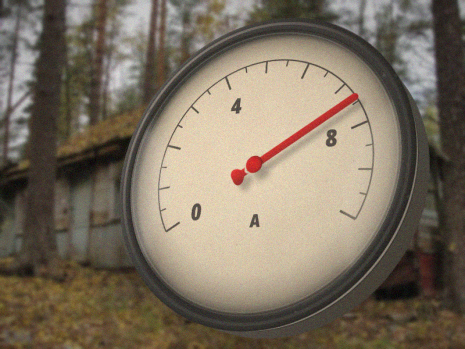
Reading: 7.5,A
